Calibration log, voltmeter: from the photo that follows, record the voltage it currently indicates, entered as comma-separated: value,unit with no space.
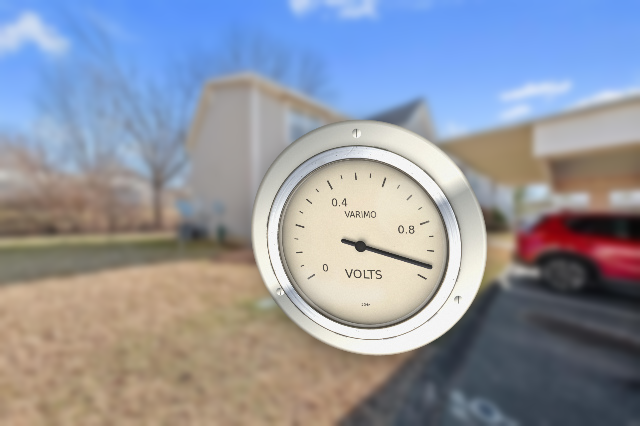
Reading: 0.95,V
